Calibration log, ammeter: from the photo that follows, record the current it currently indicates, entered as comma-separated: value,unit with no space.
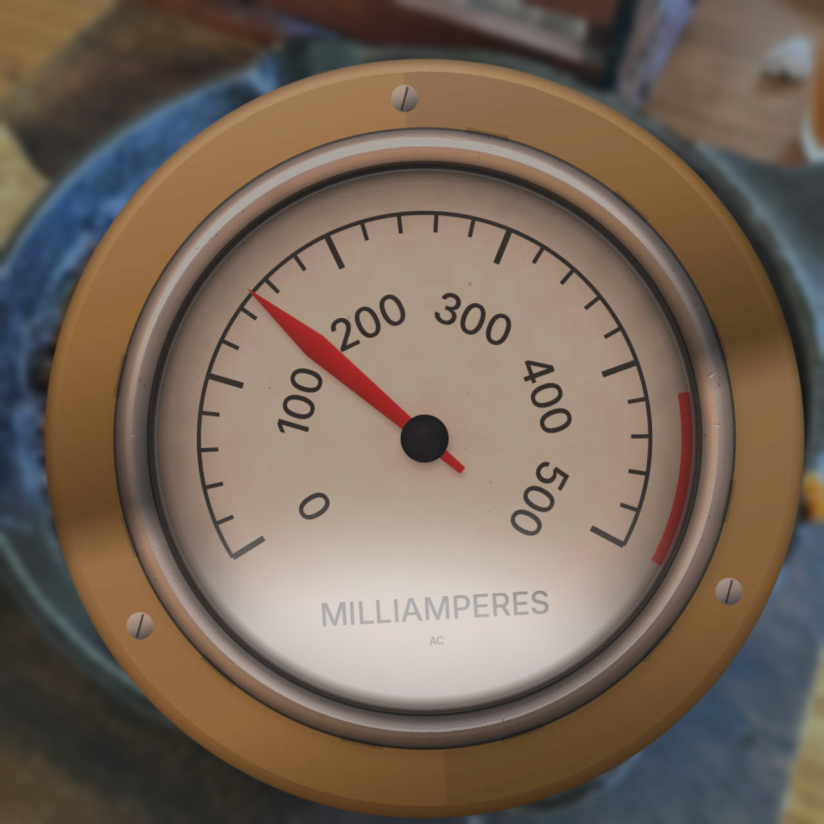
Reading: 150,mA
